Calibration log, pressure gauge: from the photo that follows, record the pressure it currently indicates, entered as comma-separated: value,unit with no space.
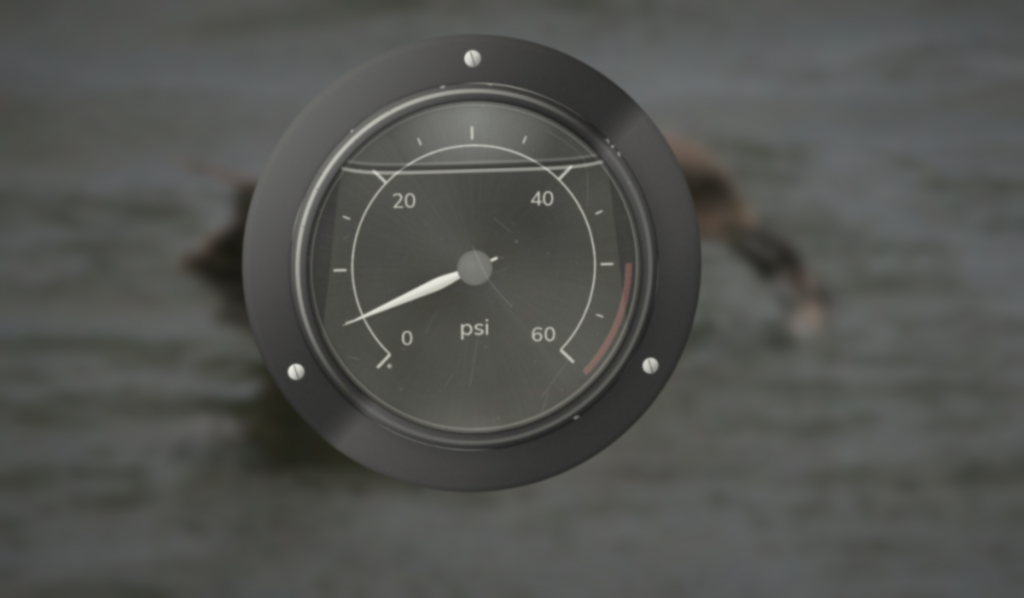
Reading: 5,psi
